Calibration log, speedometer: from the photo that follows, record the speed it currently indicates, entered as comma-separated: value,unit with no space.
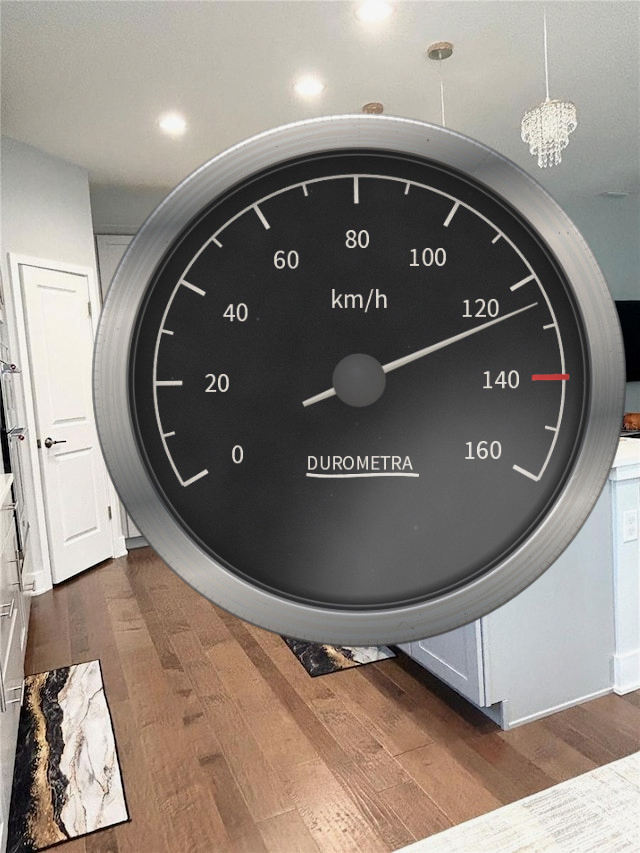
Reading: 125,km/h
